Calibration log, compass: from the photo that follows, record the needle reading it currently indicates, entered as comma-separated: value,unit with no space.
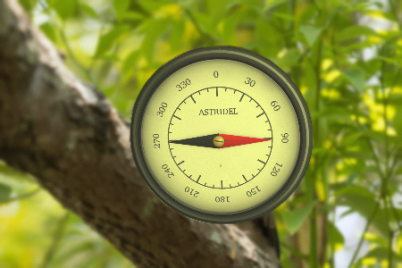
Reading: 90,°
